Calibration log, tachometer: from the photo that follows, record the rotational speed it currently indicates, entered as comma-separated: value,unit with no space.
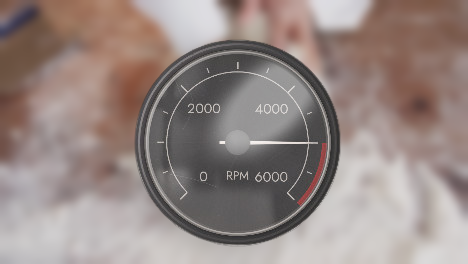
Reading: 5000,rpm
